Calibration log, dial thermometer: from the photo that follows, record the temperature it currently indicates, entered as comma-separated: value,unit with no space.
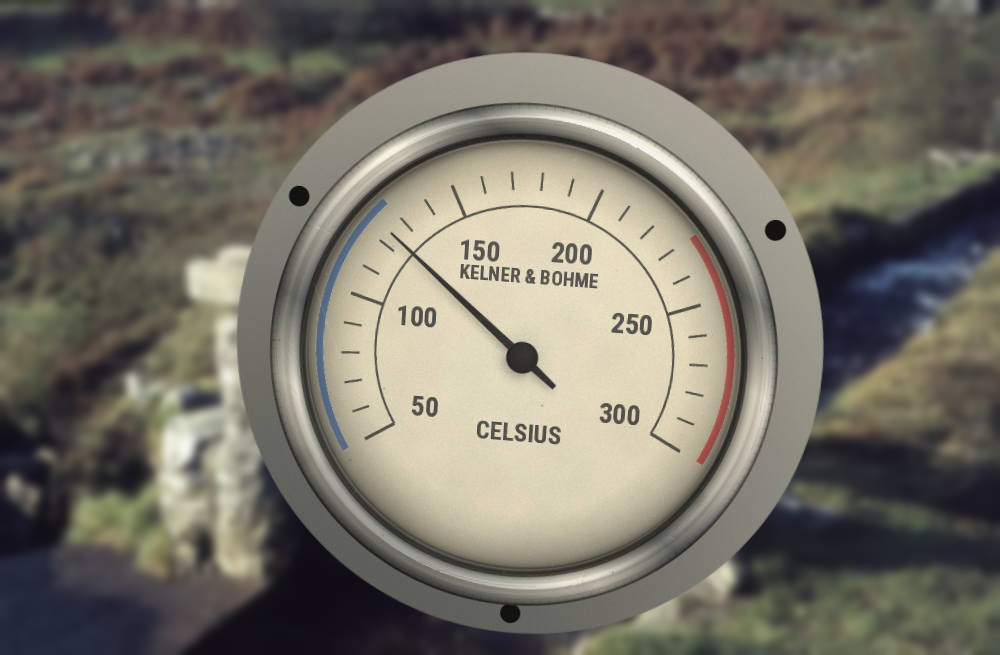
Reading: 125,°C
